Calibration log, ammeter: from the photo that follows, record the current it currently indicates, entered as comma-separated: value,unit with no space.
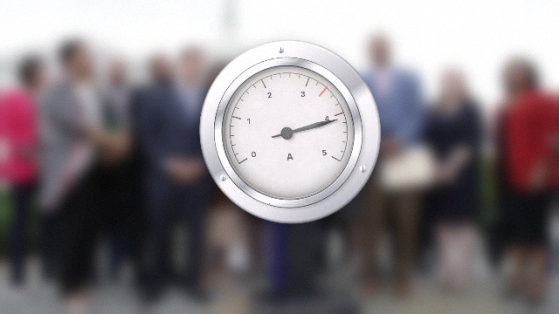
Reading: 4.1,A
